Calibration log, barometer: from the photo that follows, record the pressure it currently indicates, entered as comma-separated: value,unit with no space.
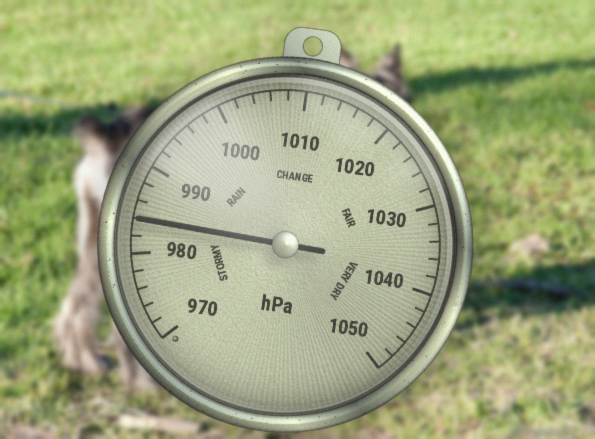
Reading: 984,hPa
